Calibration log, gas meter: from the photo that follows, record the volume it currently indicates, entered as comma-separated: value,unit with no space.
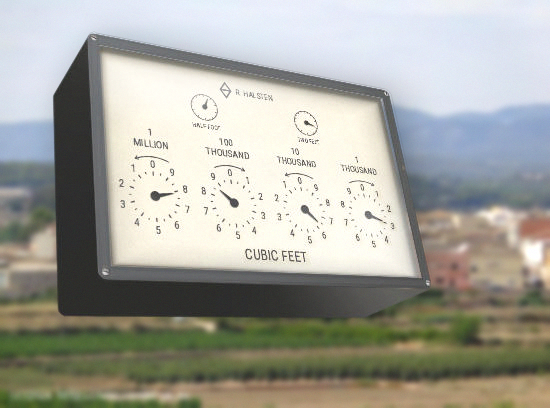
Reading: 786300,ft³
